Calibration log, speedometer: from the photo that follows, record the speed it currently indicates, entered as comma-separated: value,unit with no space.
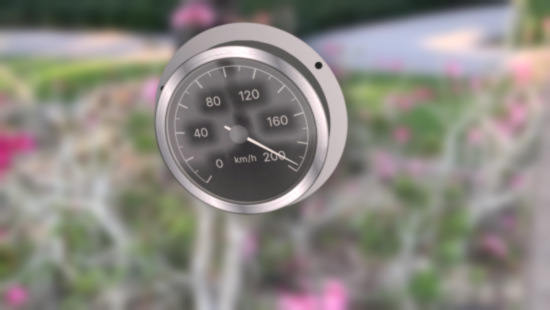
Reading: 195,km/h
